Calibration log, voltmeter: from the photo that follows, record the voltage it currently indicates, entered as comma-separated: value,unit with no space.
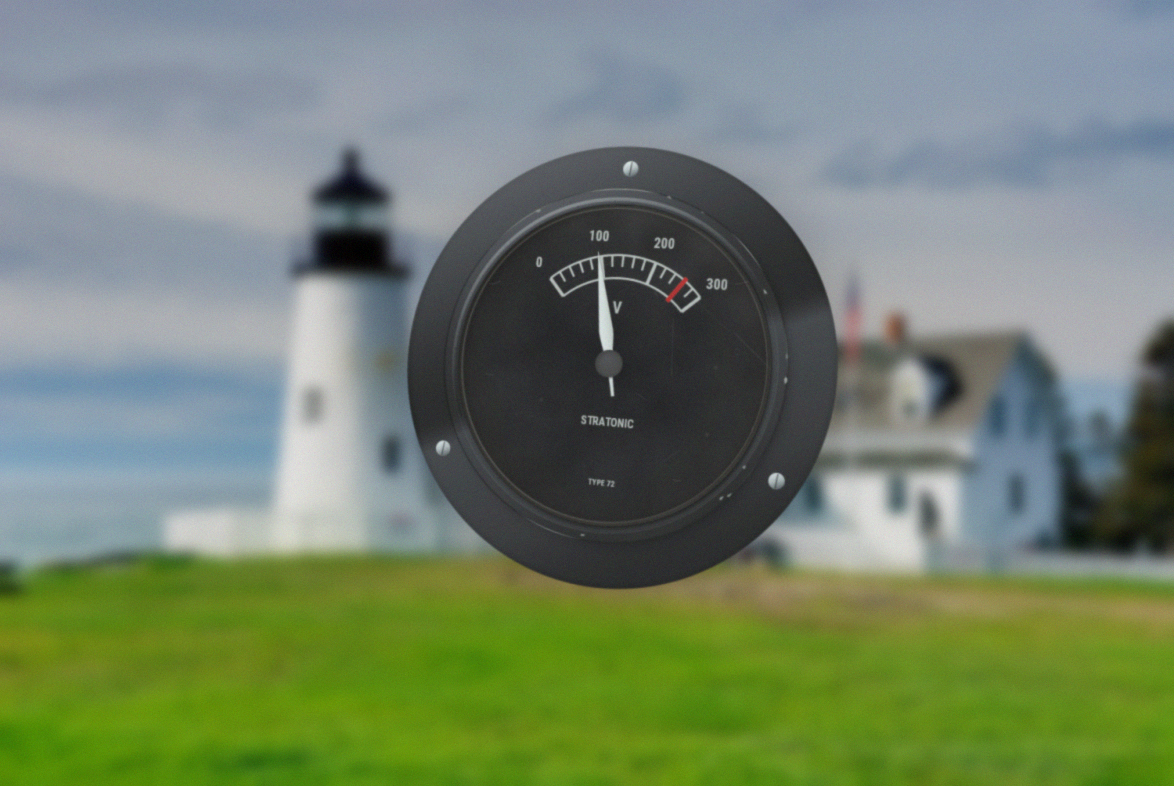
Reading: 100,V
